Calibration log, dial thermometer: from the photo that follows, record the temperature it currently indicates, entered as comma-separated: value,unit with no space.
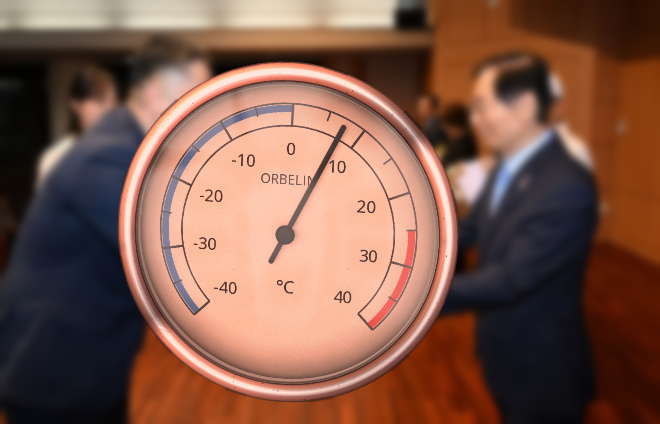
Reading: 7.5,°C
